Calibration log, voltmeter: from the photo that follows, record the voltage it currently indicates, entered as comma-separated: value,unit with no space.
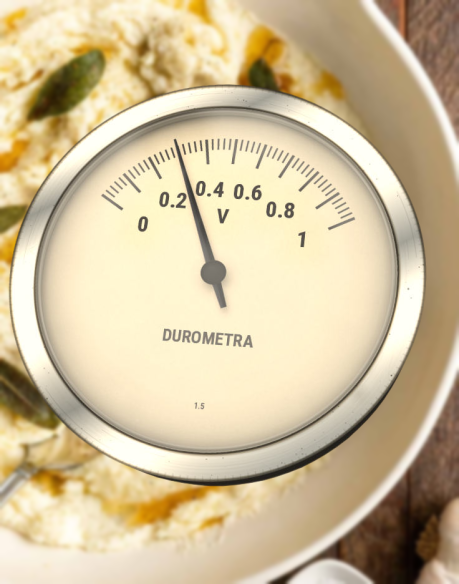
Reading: 0.3,V
